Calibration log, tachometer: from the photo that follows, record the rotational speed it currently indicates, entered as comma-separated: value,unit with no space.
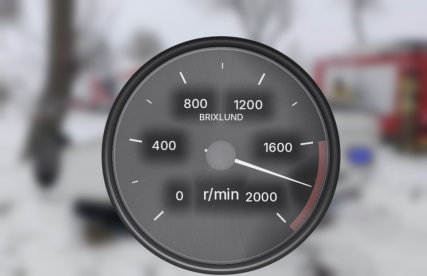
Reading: 1800,rpm
